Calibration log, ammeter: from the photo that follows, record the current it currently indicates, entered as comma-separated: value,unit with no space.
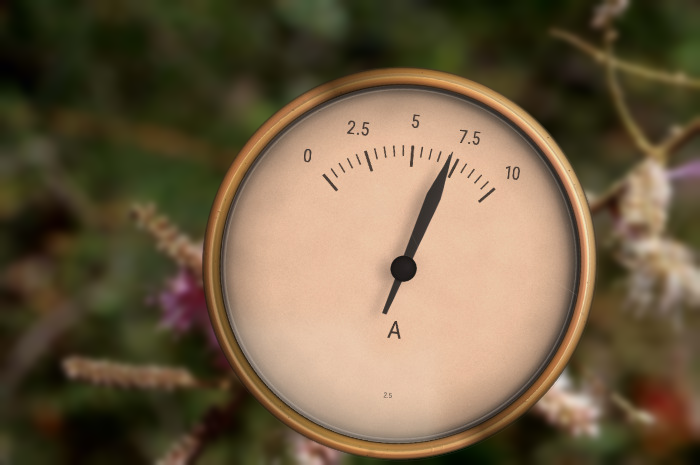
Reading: 7,A
